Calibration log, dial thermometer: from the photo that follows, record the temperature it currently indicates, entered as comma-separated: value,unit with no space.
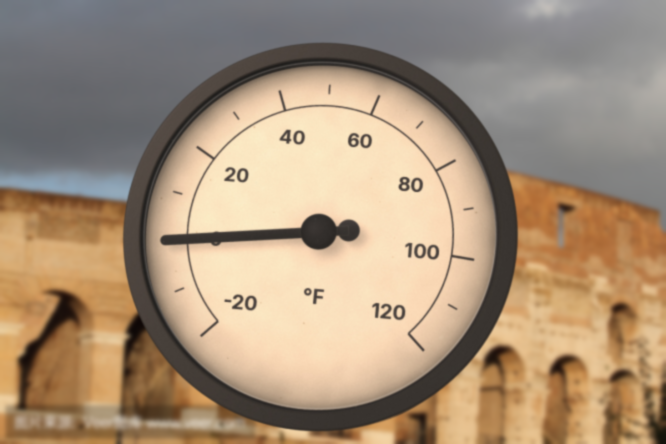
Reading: 0,°F
